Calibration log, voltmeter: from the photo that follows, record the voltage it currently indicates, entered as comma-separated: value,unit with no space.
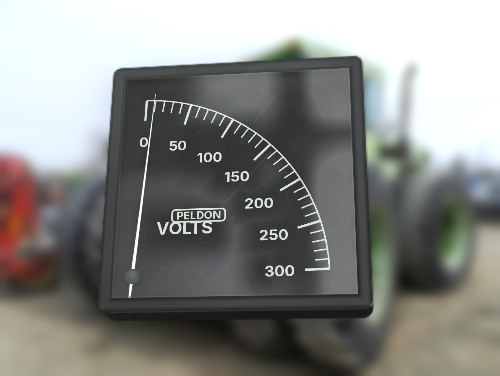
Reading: 10,V
